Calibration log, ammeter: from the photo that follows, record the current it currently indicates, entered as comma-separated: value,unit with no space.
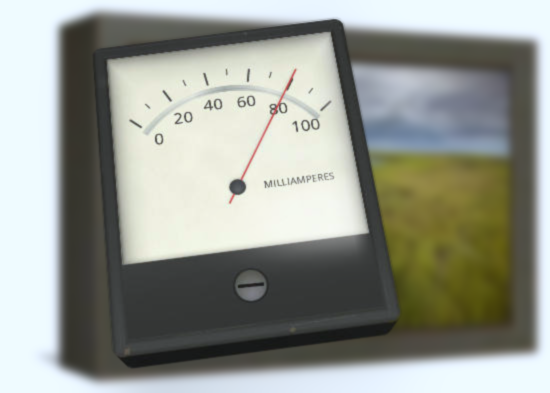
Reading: 80,mA
